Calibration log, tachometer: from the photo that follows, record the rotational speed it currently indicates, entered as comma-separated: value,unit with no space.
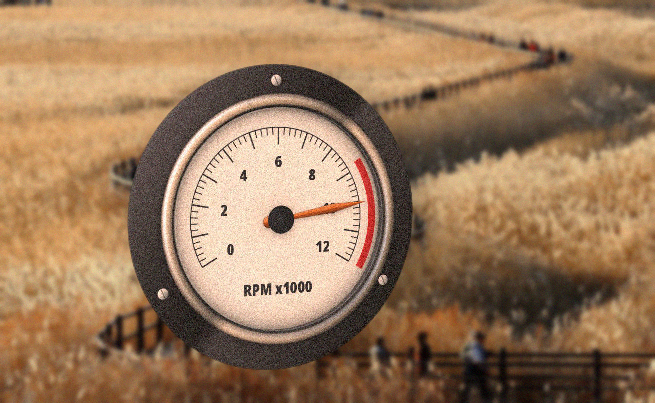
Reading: 10000,rpm
